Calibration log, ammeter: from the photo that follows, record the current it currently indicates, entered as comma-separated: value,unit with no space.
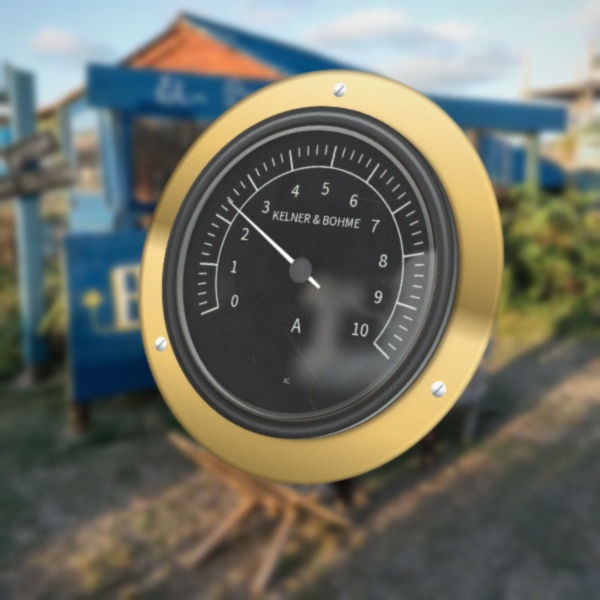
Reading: 2.4,A
